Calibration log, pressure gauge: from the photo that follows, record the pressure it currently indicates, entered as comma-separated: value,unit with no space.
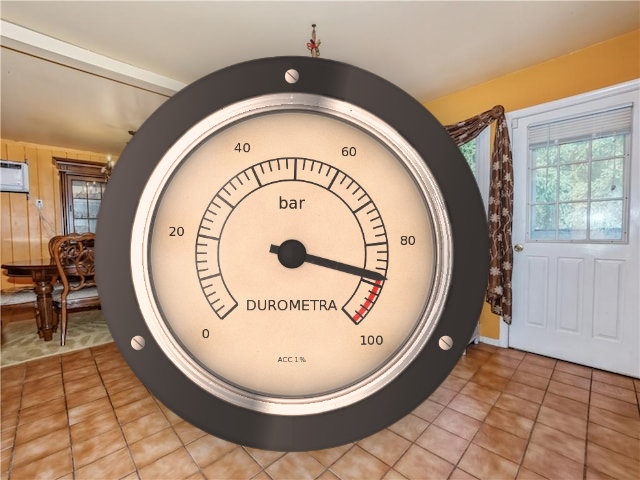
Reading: 88,bar
